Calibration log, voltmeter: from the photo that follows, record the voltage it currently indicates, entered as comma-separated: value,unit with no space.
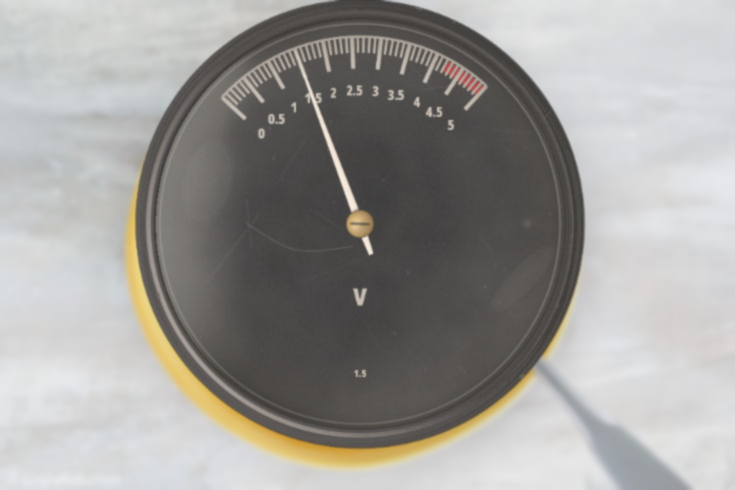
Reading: 1.5,V
